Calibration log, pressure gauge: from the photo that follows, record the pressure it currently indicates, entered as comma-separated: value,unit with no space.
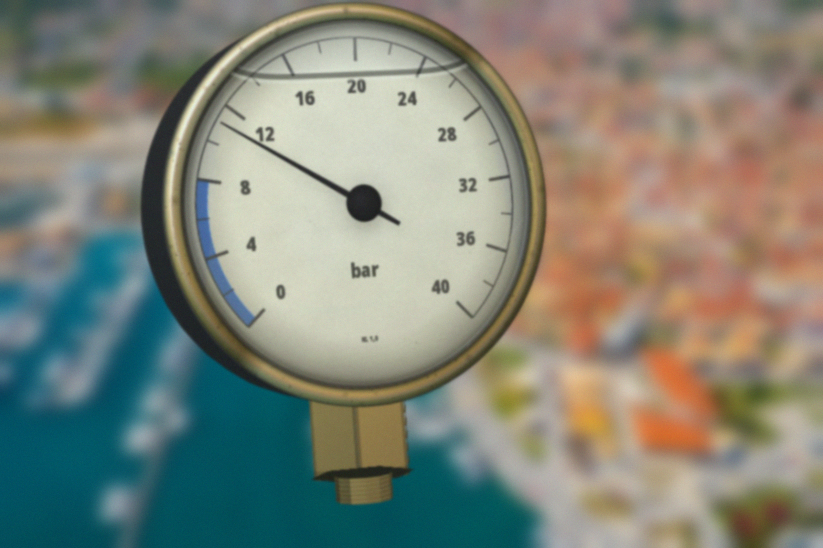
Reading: 11,bar
